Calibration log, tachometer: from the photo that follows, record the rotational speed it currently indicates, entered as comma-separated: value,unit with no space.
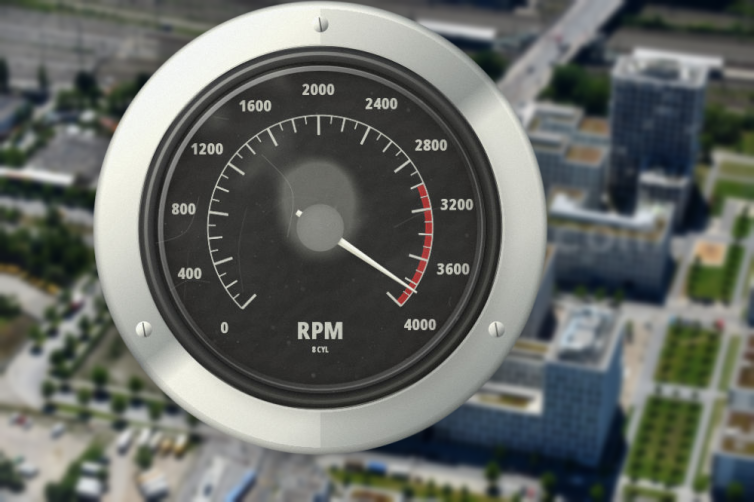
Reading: 3850,rpm
